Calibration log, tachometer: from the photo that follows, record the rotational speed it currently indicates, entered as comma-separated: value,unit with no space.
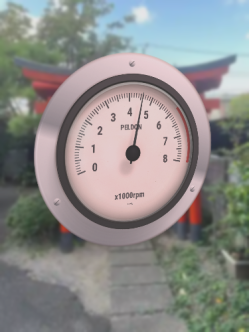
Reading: 4500,rpm
